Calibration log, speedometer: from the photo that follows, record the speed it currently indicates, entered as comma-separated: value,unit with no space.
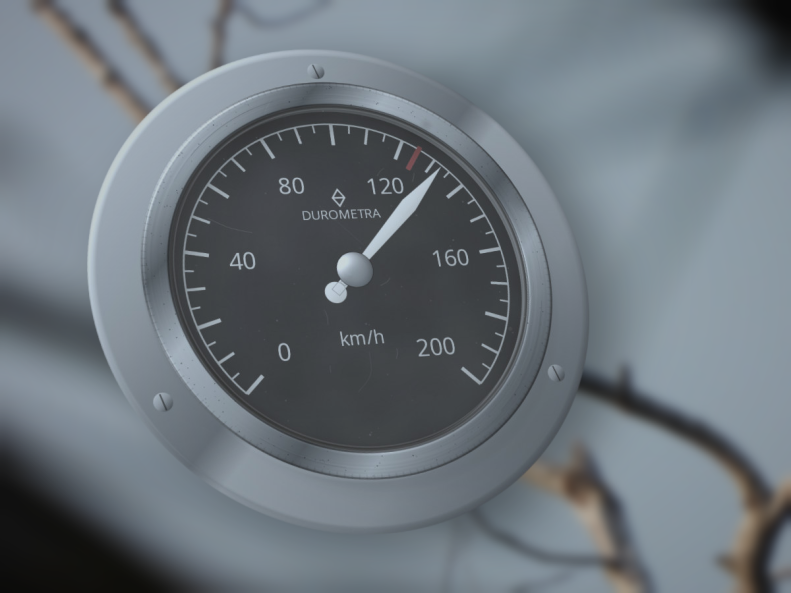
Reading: 132.5,km/h
